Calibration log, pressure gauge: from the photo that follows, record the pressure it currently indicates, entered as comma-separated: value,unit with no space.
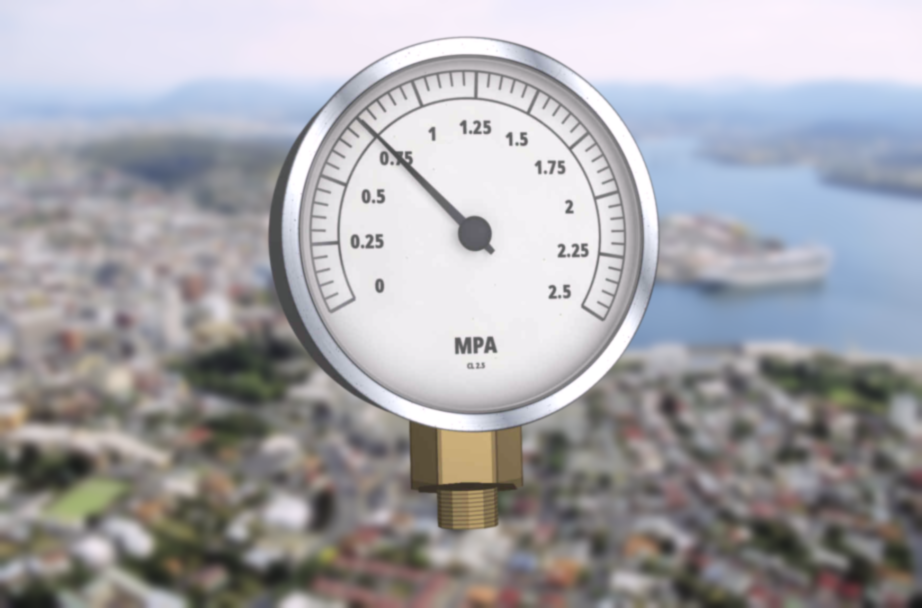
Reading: 0.75,MPa
